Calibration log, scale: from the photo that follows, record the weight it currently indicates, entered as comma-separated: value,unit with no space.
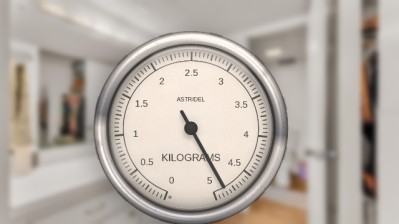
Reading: 4.85,kg
